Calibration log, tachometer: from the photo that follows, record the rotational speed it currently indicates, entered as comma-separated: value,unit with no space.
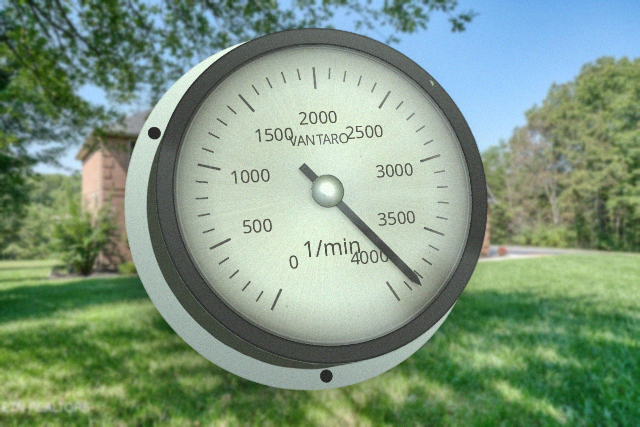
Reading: 3850,rpm
